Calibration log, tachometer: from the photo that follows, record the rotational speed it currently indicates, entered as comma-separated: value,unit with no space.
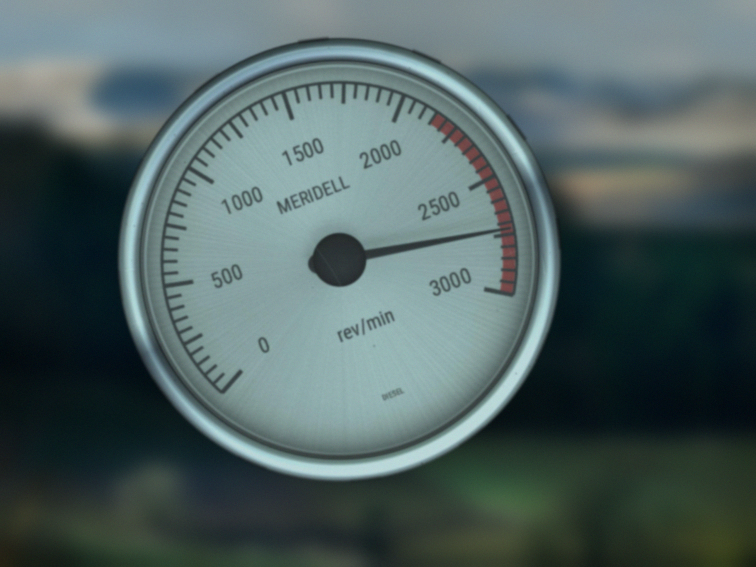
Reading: 2725,rpm
